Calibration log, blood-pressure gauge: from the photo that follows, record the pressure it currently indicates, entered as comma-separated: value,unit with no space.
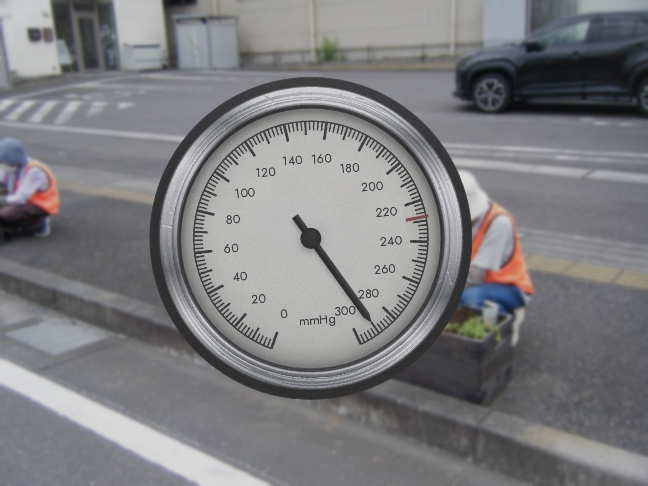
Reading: 290,mmHg
